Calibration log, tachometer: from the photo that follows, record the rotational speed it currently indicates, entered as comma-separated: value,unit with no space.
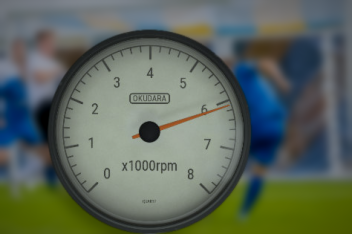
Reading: 6100,rpm
